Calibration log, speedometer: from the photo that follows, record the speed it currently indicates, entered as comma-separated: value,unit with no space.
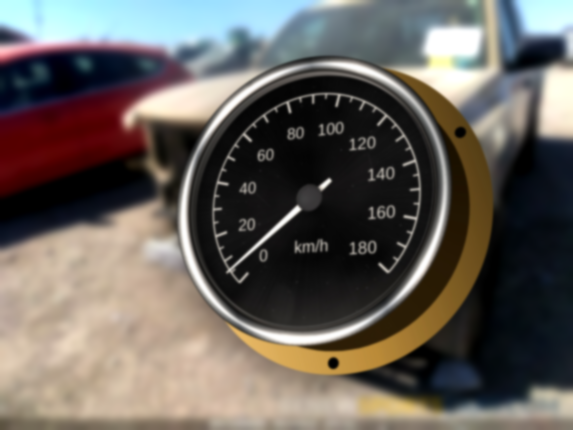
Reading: 5,km/h
